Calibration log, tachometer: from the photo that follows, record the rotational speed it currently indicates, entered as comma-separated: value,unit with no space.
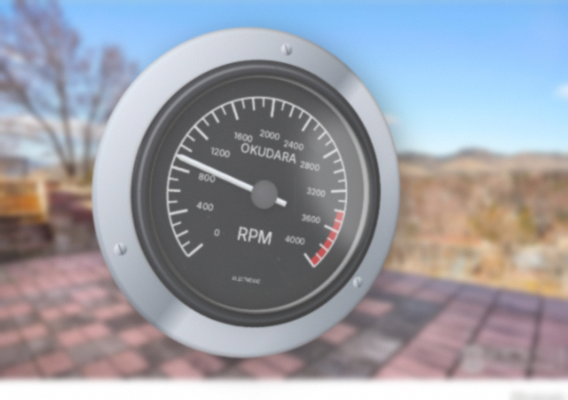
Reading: 900,rpm
